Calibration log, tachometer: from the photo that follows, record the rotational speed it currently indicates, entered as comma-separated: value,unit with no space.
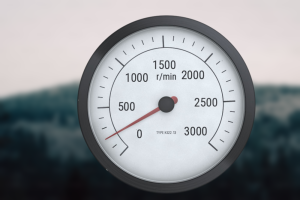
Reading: 200,rpm
